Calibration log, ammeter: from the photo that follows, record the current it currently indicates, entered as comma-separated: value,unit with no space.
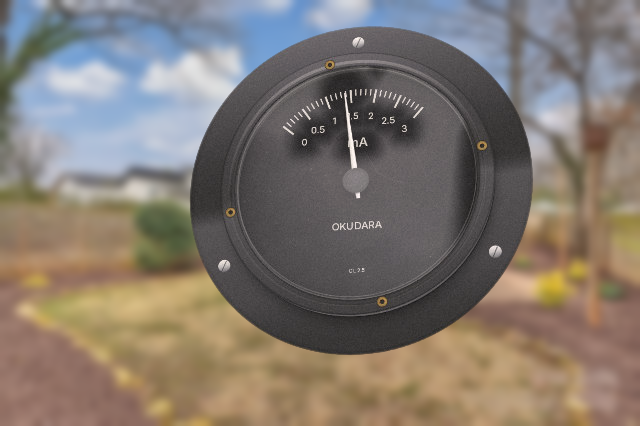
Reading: 1.4,mA
